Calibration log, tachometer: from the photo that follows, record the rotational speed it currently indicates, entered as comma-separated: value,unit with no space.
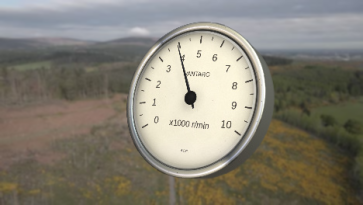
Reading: 4000,rpm
